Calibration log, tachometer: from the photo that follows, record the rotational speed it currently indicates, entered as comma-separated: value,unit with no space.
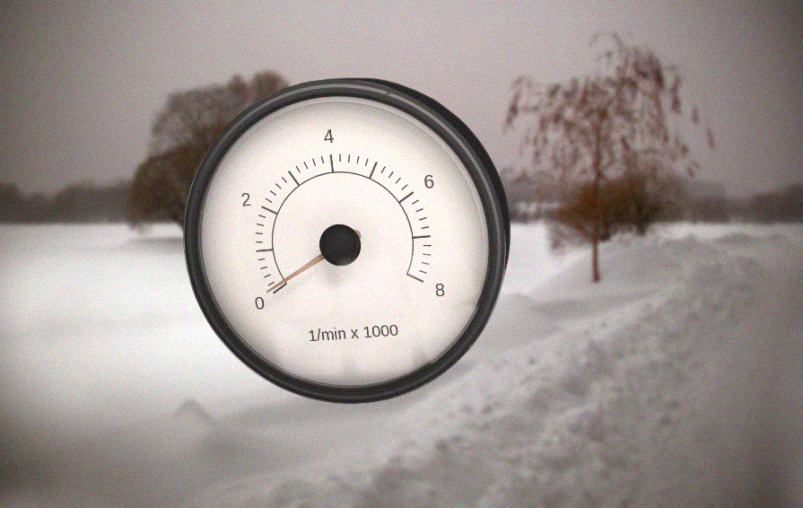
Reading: 100,rpm
